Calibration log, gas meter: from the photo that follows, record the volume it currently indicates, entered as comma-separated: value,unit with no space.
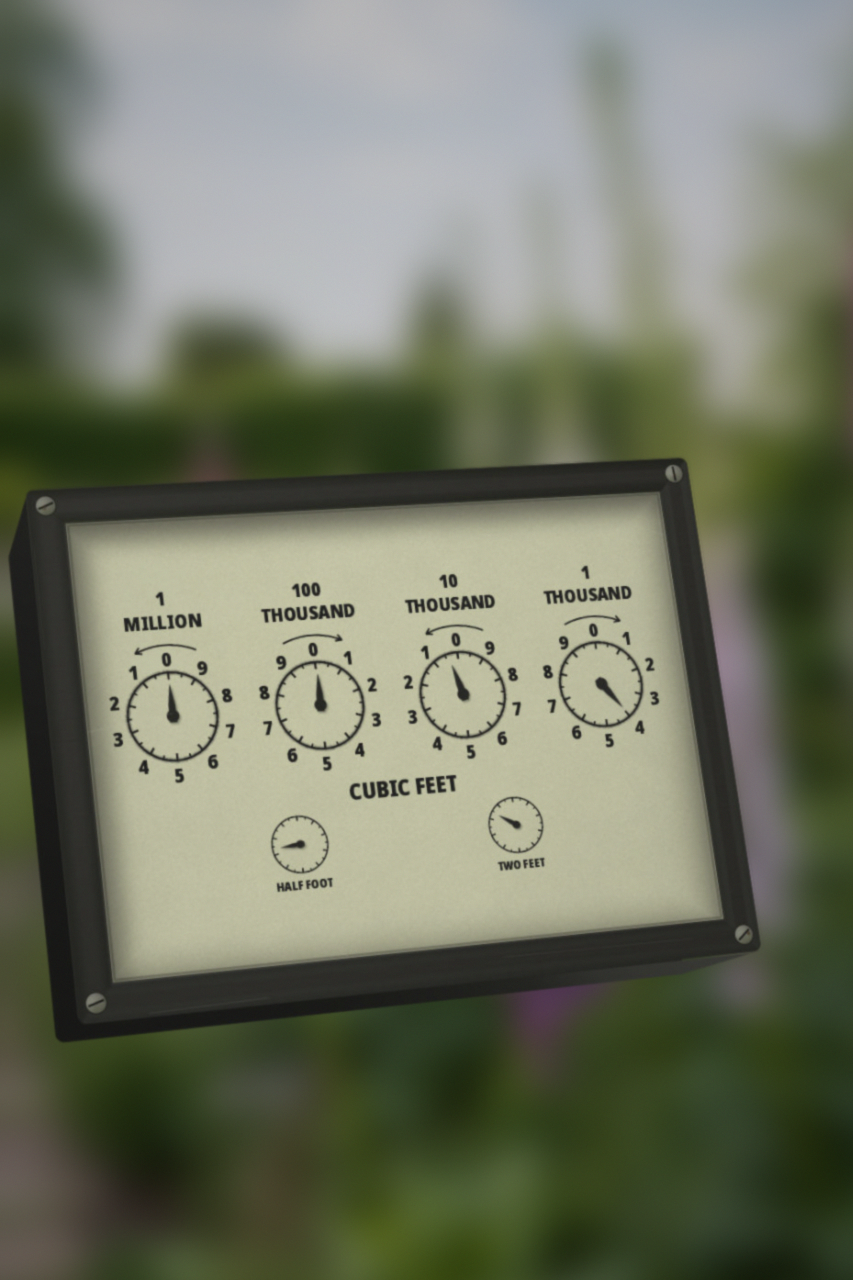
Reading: 400,ft³
